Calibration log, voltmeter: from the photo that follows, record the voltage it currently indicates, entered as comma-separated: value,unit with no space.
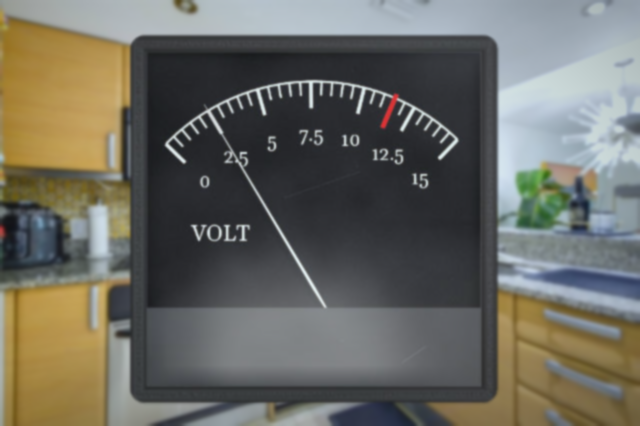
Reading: 2.5,V
